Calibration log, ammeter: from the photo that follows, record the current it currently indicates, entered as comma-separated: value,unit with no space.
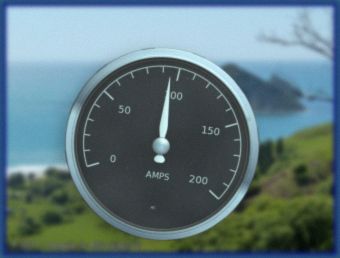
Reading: 95,A
